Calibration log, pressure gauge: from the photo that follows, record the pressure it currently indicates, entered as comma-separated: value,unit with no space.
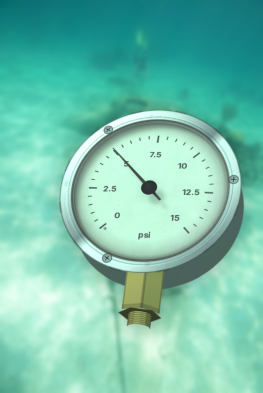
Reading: 5,psi
